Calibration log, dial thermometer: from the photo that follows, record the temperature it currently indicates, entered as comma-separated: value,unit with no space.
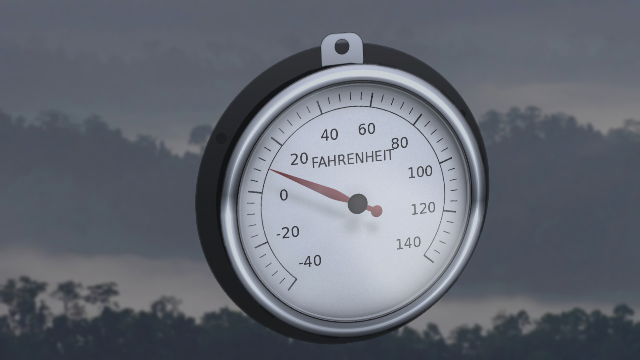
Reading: 10,°F
